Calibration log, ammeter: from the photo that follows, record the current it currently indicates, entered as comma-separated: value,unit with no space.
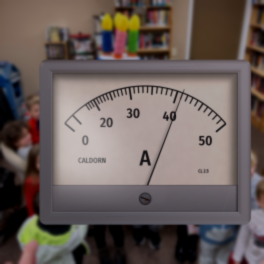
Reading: 41,A
